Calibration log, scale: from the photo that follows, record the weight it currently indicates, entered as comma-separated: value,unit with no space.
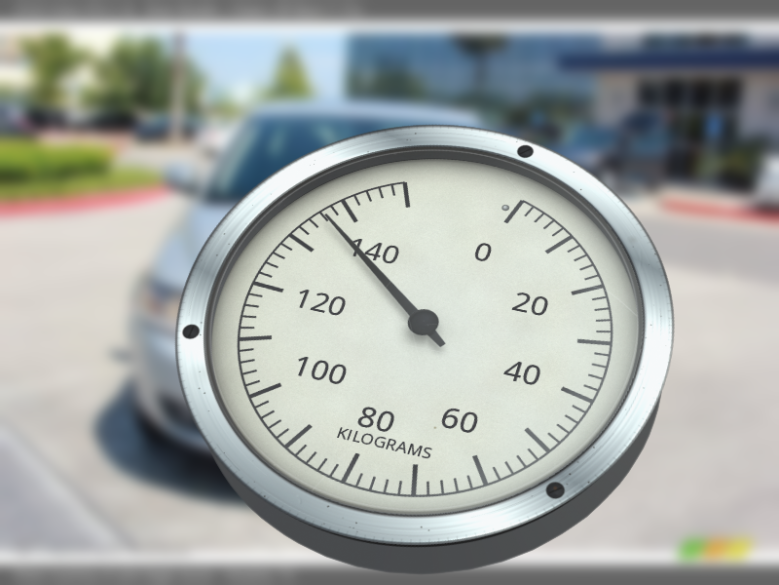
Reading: 136,kg
